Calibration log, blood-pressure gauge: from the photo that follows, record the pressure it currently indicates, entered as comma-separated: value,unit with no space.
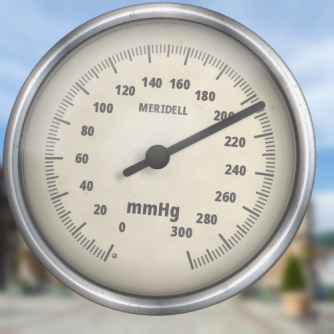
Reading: 206,mmHg
